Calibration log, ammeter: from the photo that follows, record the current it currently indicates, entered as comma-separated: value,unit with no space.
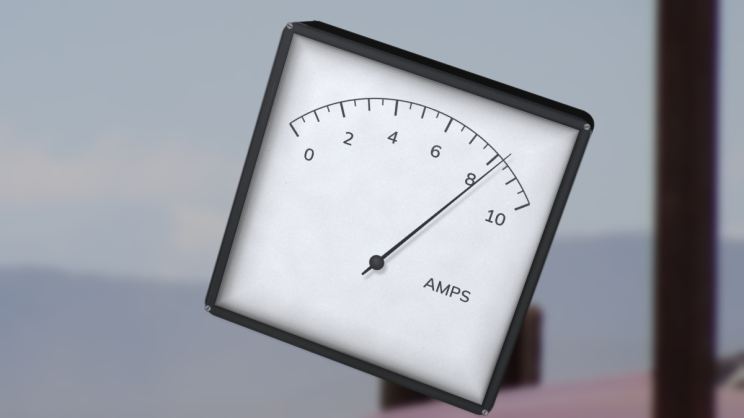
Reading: 8.25,A
